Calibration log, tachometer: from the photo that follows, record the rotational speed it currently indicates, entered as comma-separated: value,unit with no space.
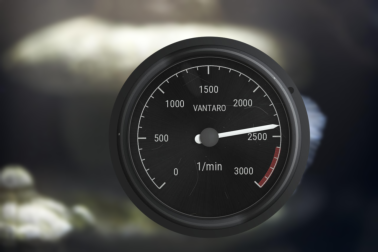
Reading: 2400,rpm
